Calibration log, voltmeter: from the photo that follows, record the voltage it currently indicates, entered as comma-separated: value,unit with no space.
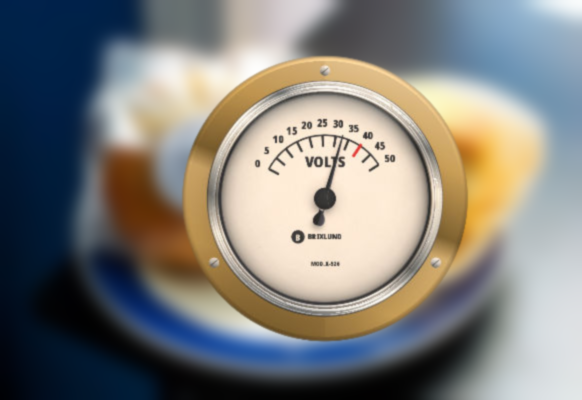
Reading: 32.5,V
